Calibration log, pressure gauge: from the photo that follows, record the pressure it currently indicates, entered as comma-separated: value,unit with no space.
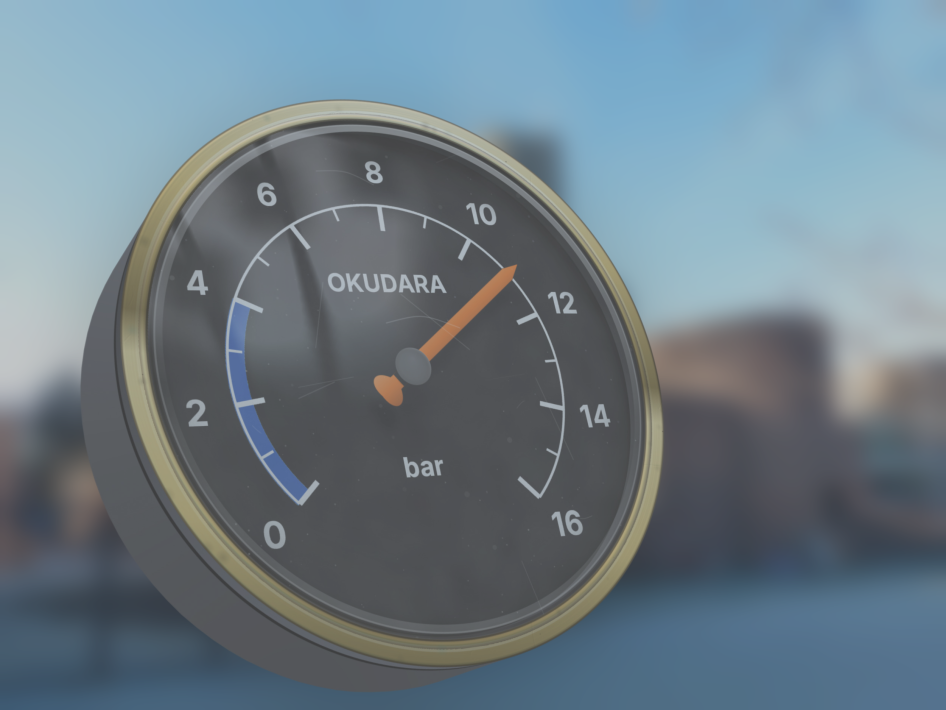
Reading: 11,bar
